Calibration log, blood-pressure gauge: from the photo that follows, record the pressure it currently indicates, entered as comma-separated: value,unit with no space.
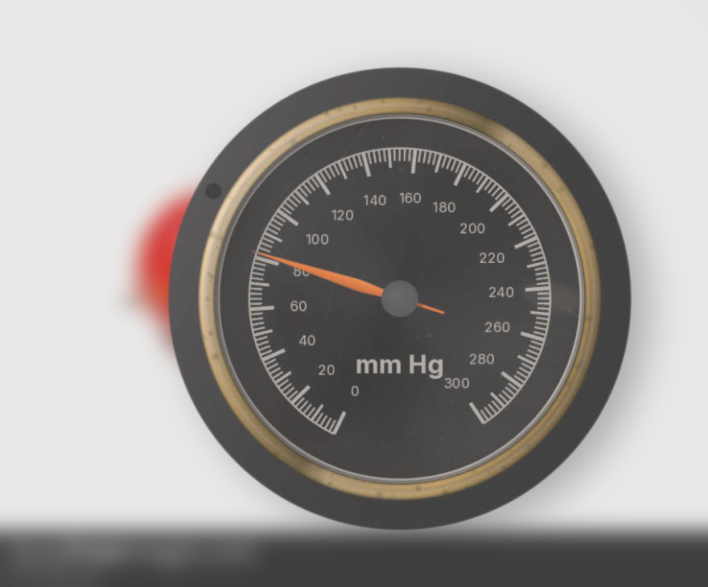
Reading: 82,mmHg
